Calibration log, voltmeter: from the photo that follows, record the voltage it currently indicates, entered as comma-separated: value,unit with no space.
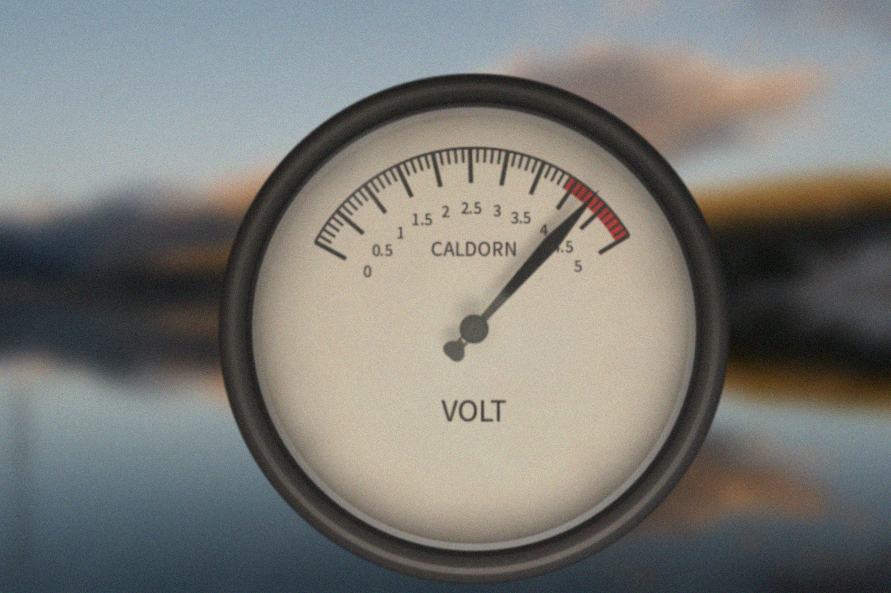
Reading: 4.3,V
